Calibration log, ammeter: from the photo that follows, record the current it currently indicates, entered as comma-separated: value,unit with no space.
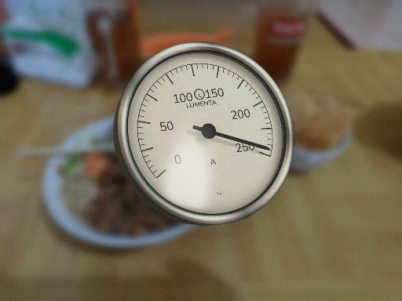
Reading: 245,A
